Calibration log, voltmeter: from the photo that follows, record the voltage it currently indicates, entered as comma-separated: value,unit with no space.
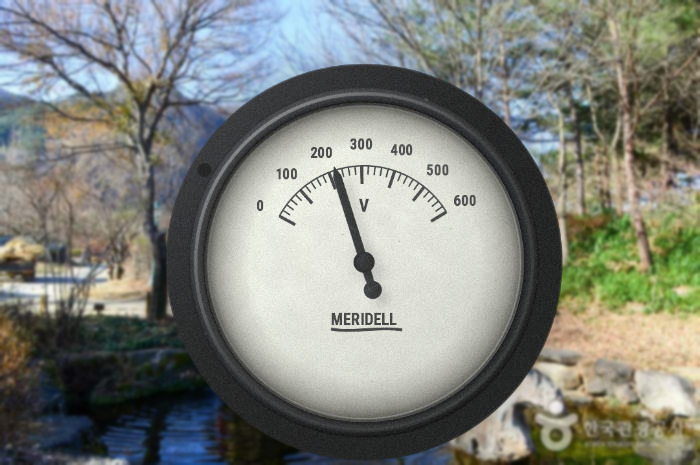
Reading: 220,V
